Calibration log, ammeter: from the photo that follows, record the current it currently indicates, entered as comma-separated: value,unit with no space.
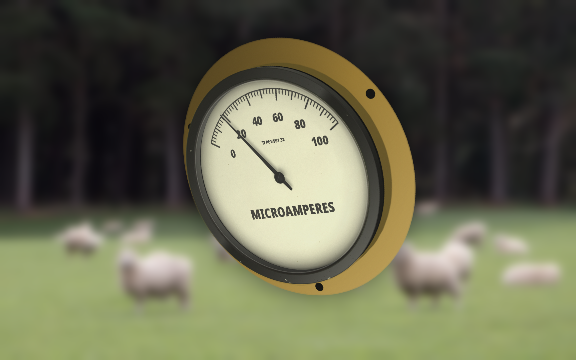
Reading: 20,µA
